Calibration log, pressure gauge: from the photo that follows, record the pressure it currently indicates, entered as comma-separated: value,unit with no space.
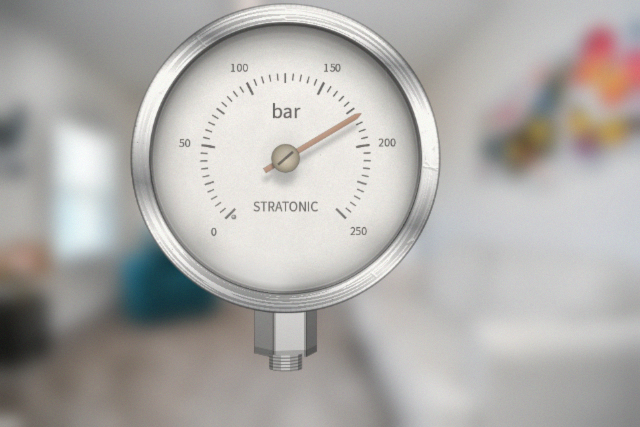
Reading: 180,bar
